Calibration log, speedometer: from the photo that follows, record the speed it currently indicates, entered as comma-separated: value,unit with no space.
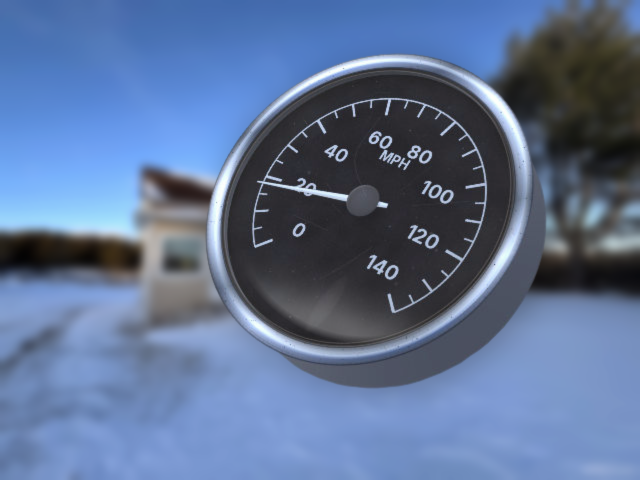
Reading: 17.5,mph
